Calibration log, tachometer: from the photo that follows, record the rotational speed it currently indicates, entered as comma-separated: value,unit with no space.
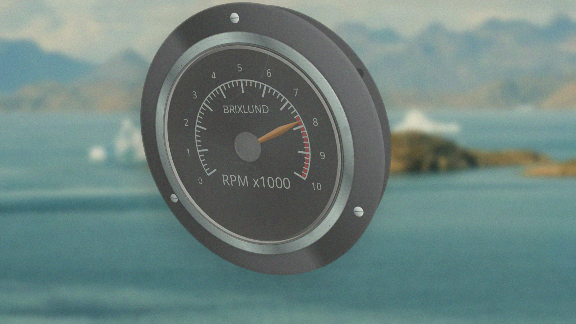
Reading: 7800,rpm
